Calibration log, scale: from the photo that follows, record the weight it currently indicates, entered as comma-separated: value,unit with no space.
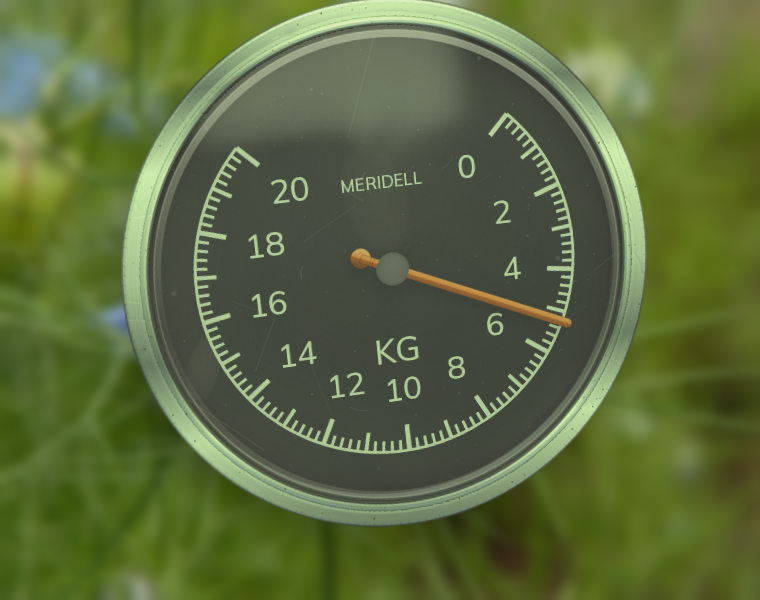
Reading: 5.2,kg
